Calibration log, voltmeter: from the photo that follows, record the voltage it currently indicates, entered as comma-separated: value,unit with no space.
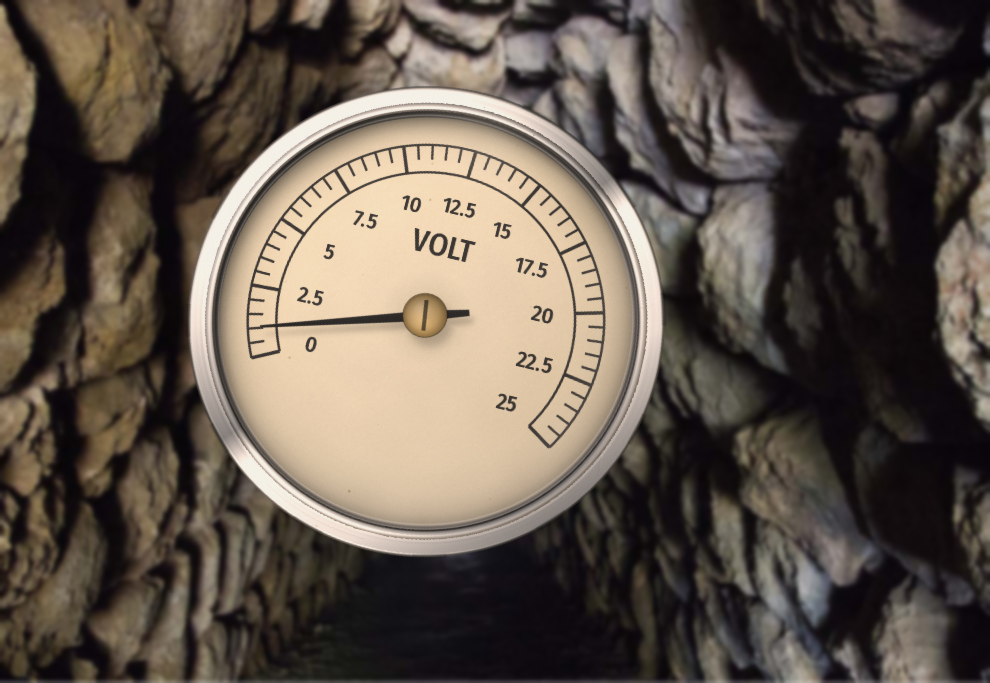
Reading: 1,V
